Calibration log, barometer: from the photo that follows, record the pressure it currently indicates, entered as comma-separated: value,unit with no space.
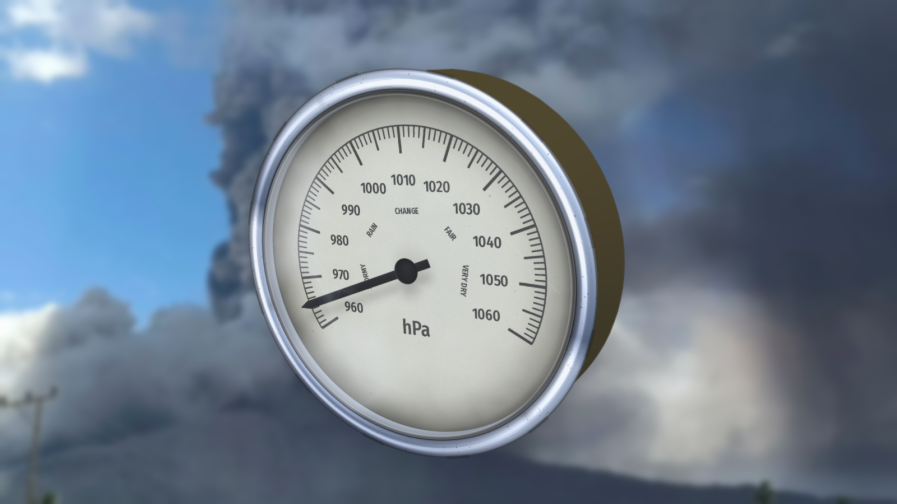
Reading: 965,hPa
